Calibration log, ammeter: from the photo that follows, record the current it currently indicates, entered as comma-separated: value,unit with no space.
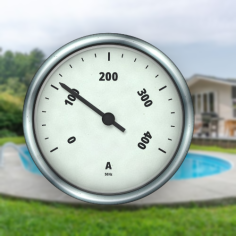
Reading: 110,A
